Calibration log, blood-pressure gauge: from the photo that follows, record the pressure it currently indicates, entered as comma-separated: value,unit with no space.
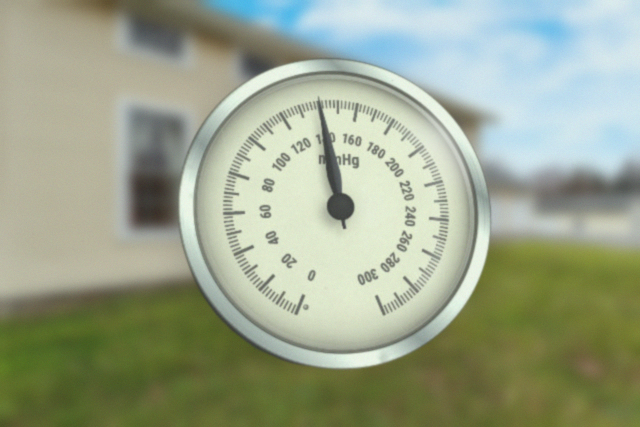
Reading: 140,mmHg
